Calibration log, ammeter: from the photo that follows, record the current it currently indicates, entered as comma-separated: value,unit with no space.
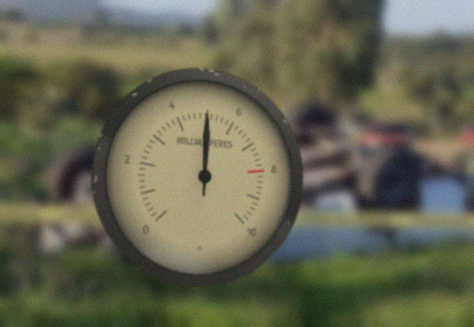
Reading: 5,mA
